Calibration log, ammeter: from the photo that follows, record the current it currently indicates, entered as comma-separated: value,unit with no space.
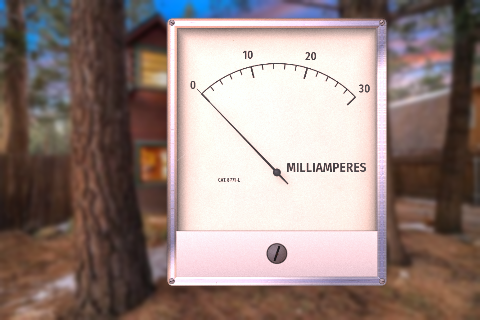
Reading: 0,mA
